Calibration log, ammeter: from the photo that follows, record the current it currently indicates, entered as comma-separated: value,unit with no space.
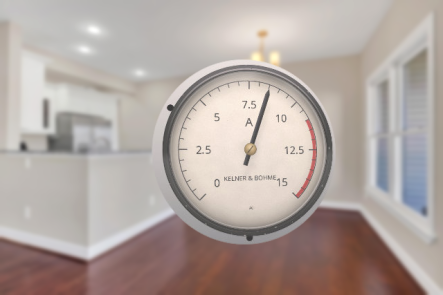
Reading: 8.5,A
